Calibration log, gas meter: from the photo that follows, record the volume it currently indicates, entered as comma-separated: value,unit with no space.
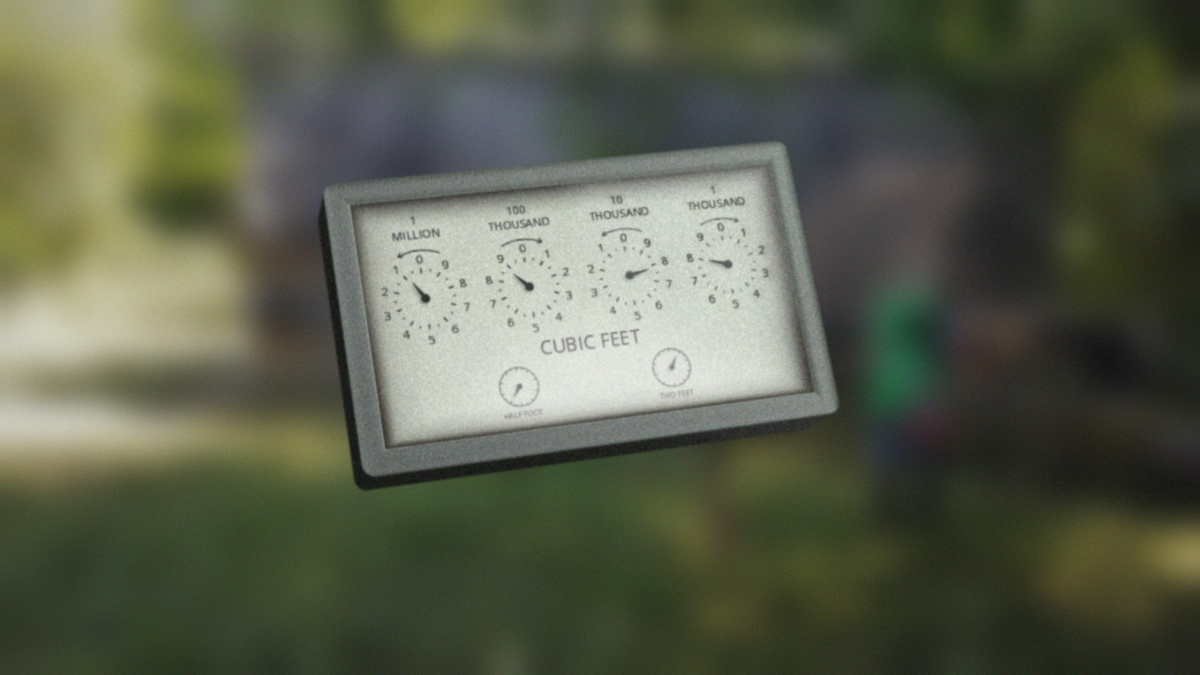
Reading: 87800,ft³
